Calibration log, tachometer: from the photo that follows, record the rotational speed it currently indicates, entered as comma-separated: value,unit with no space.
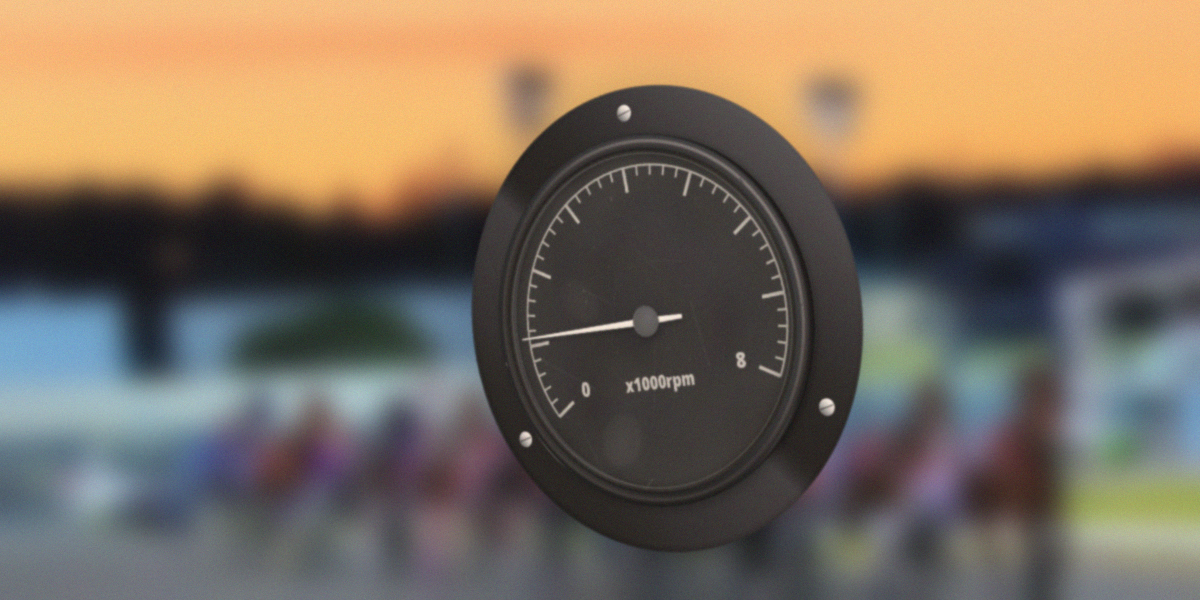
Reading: 1100,rpm
